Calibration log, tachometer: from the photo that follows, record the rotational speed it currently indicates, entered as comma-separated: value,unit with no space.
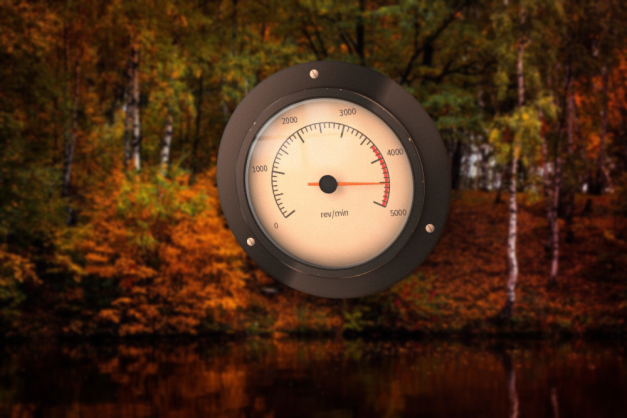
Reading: 4500,rpm
